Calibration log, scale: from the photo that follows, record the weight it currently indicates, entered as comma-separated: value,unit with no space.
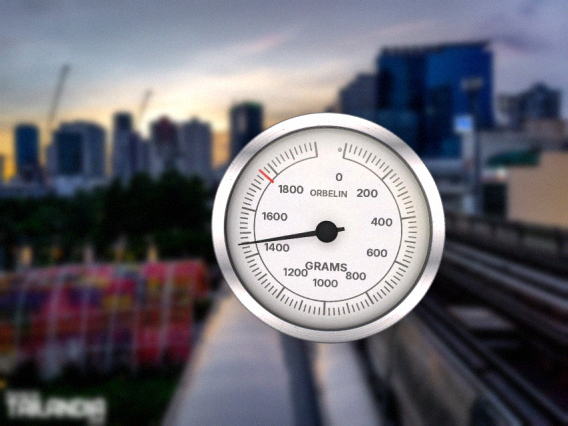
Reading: 1460,g
